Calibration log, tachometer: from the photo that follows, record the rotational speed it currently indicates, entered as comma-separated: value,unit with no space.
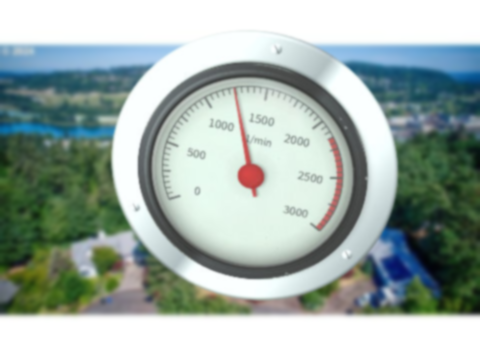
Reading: 1250,rpm
